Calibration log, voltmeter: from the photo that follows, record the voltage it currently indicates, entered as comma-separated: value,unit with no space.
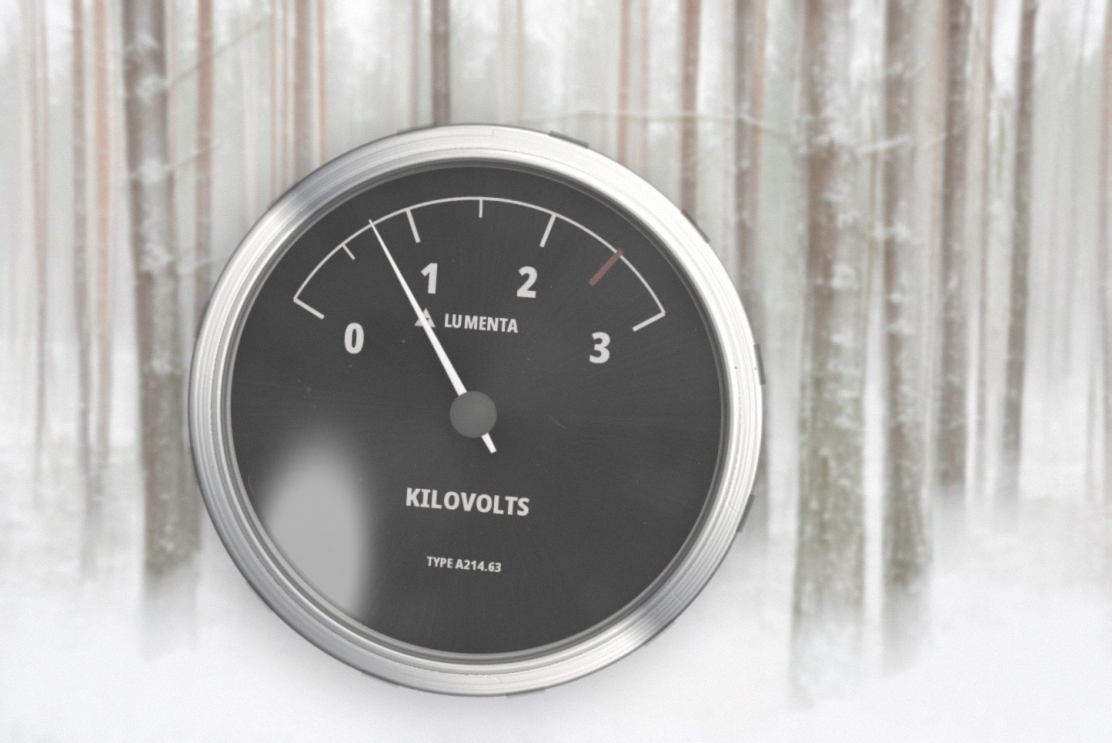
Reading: 0.75,kV
